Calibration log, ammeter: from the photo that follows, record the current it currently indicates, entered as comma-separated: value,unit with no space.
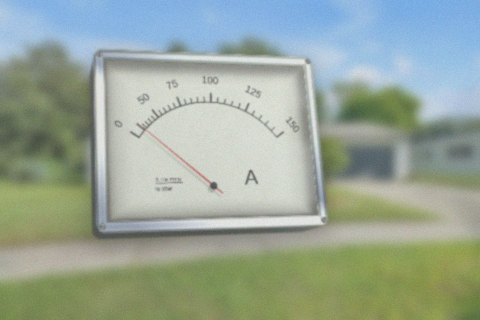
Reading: 25,A
